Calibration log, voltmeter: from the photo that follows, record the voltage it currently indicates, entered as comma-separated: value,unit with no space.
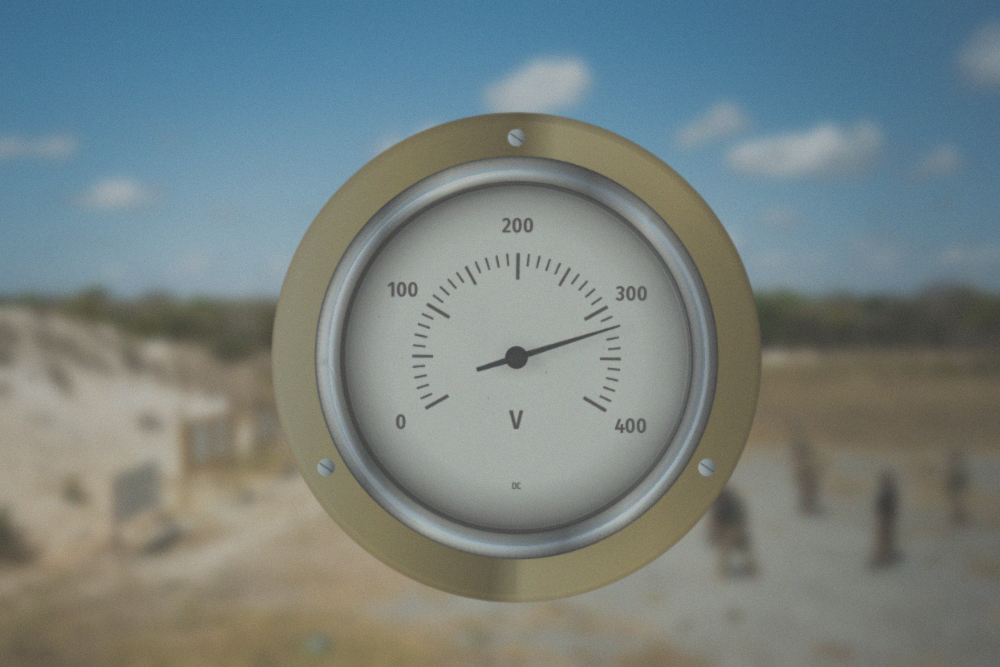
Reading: 320,V
